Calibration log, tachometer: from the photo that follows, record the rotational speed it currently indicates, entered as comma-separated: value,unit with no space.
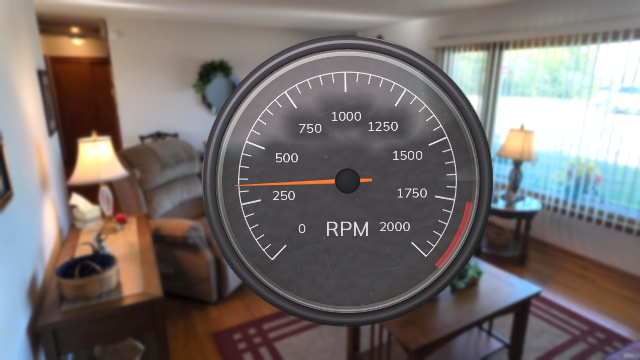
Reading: 325,rpm
